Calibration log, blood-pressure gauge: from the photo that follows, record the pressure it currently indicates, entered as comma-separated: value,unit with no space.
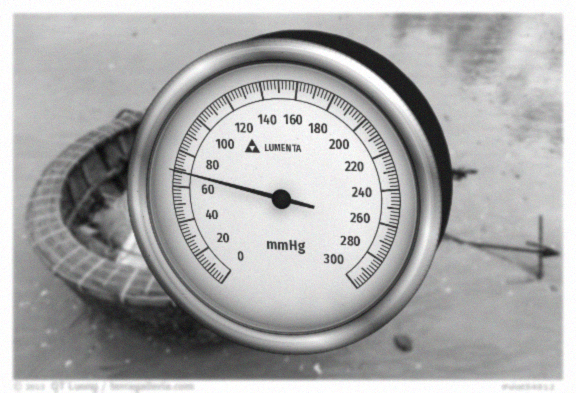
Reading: 70,mmHg
